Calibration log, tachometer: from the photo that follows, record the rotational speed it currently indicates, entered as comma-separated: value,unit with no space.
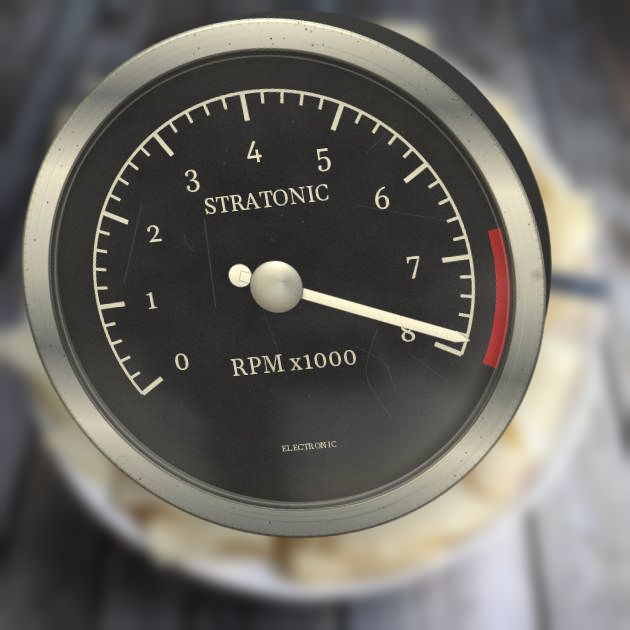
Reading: 7800,rpm
